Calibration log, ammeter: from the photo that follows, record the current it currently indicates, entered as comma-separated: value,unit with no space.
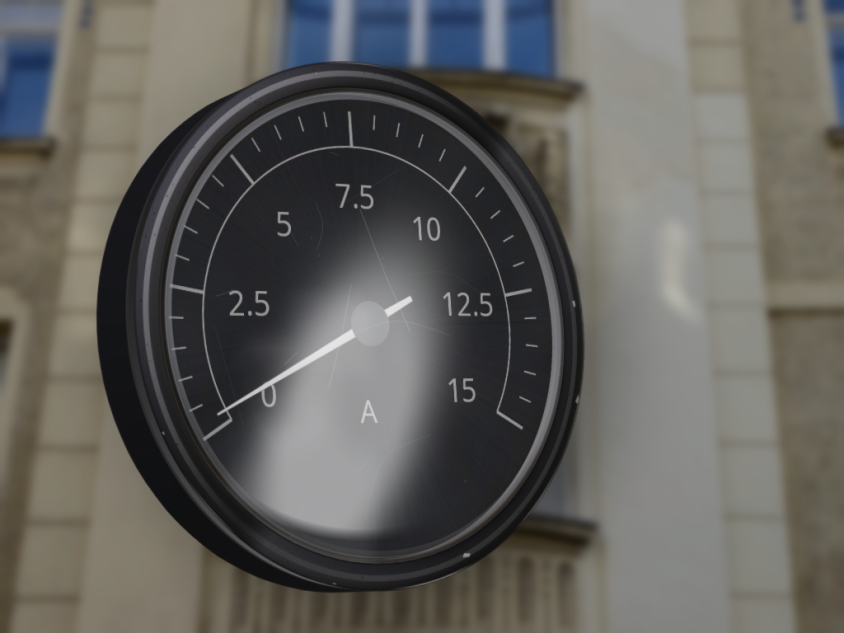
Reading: 0.25,A
